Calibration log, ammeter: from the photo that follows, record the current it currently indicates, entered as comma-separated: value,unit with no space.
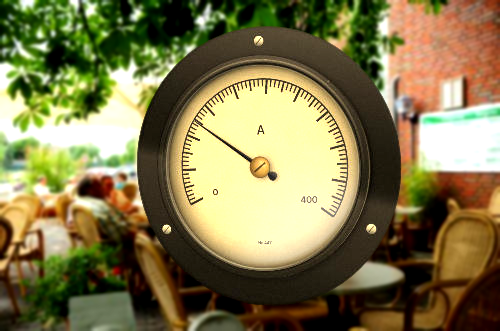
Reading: 100,A
